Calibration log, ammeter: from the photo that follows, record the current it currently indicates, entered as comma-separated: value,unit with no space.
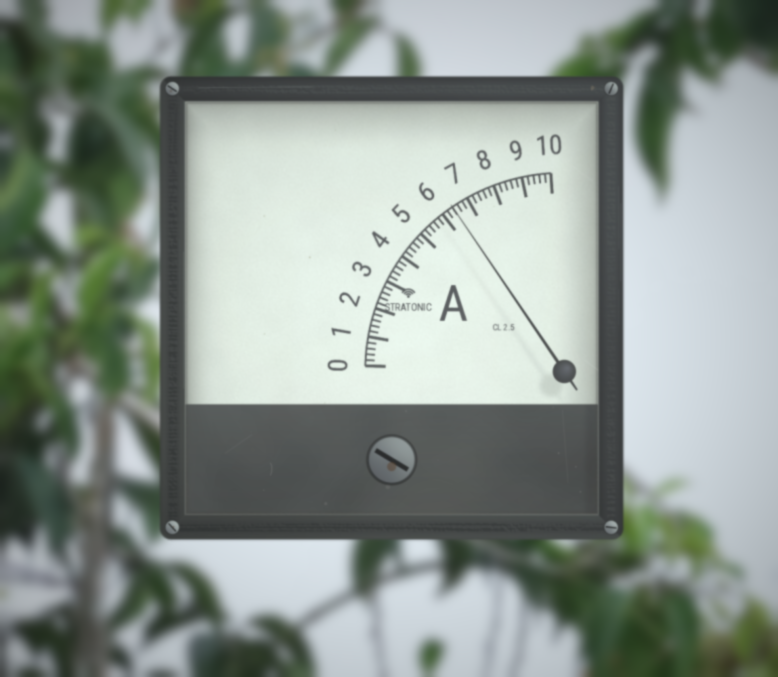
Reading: 6.4,A
